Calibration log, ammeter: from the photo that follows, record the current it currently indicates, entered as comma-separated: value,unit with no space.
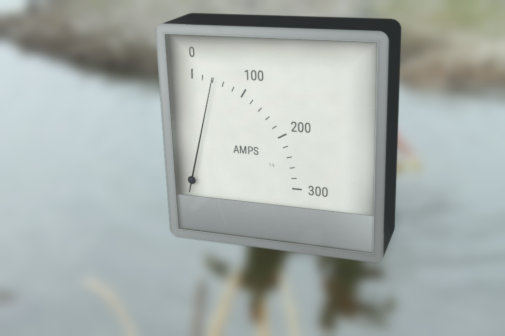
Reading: 40,A
